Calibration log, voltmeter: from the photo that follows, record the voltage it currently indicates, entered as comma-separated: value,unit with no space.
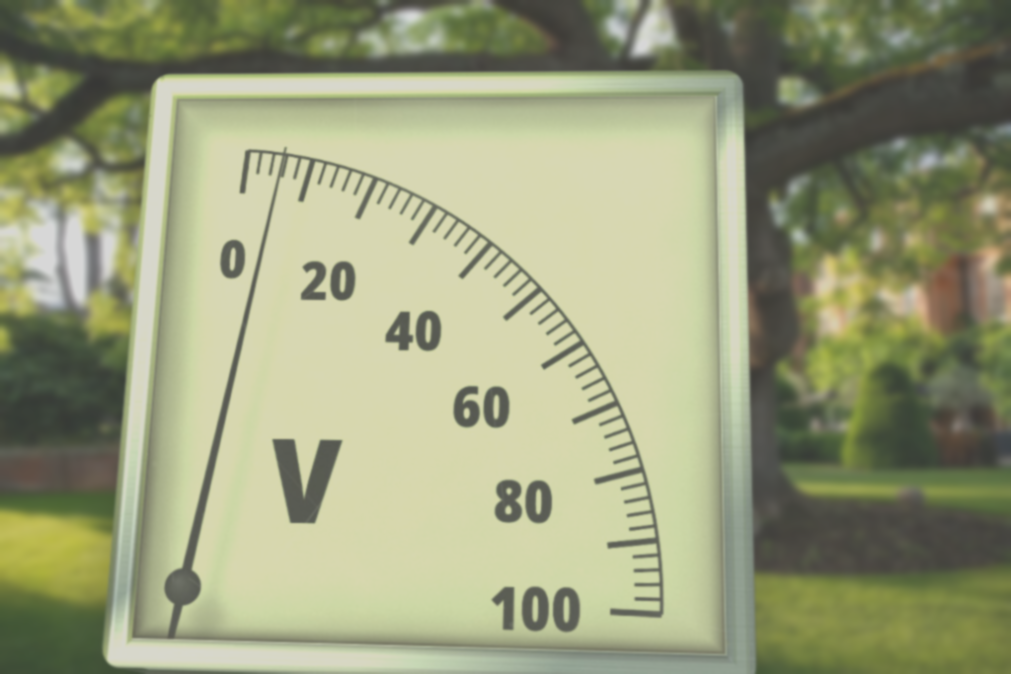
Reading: 6,V
